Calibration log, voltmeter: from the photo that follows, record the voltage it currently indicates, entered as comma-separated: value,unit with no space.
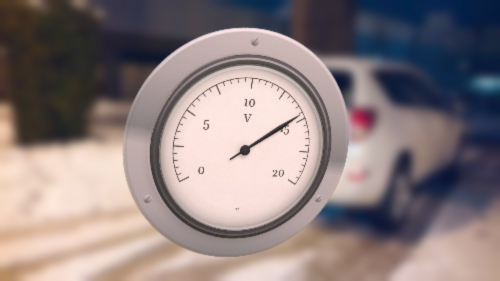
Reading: 14.5,V
